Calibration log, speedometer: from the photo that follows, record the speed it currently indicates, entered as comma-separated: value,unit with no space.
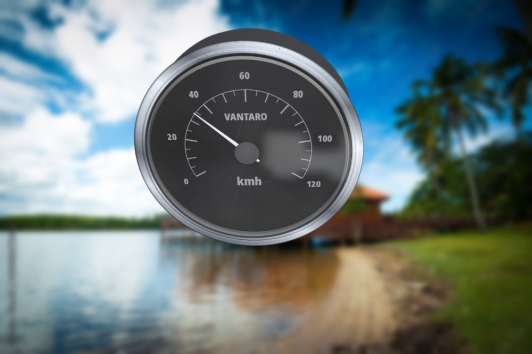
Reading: 35,km/h
